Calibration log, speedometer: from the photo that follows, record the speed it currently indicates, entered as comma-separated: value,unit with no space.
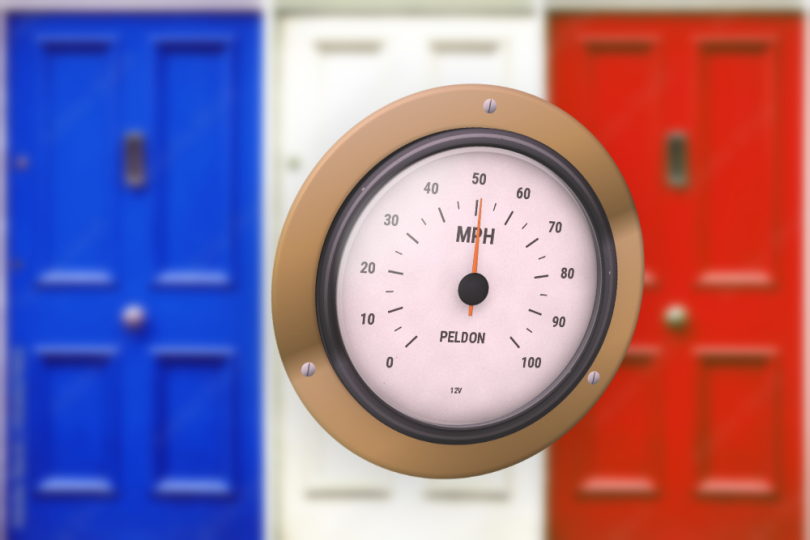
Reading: 50,mph
